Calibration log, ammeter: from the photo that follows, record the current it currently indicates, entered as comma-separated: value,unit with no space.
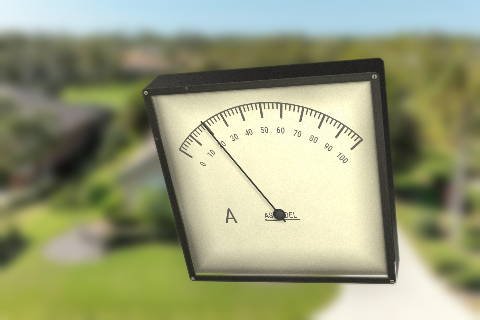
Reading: 20,A
